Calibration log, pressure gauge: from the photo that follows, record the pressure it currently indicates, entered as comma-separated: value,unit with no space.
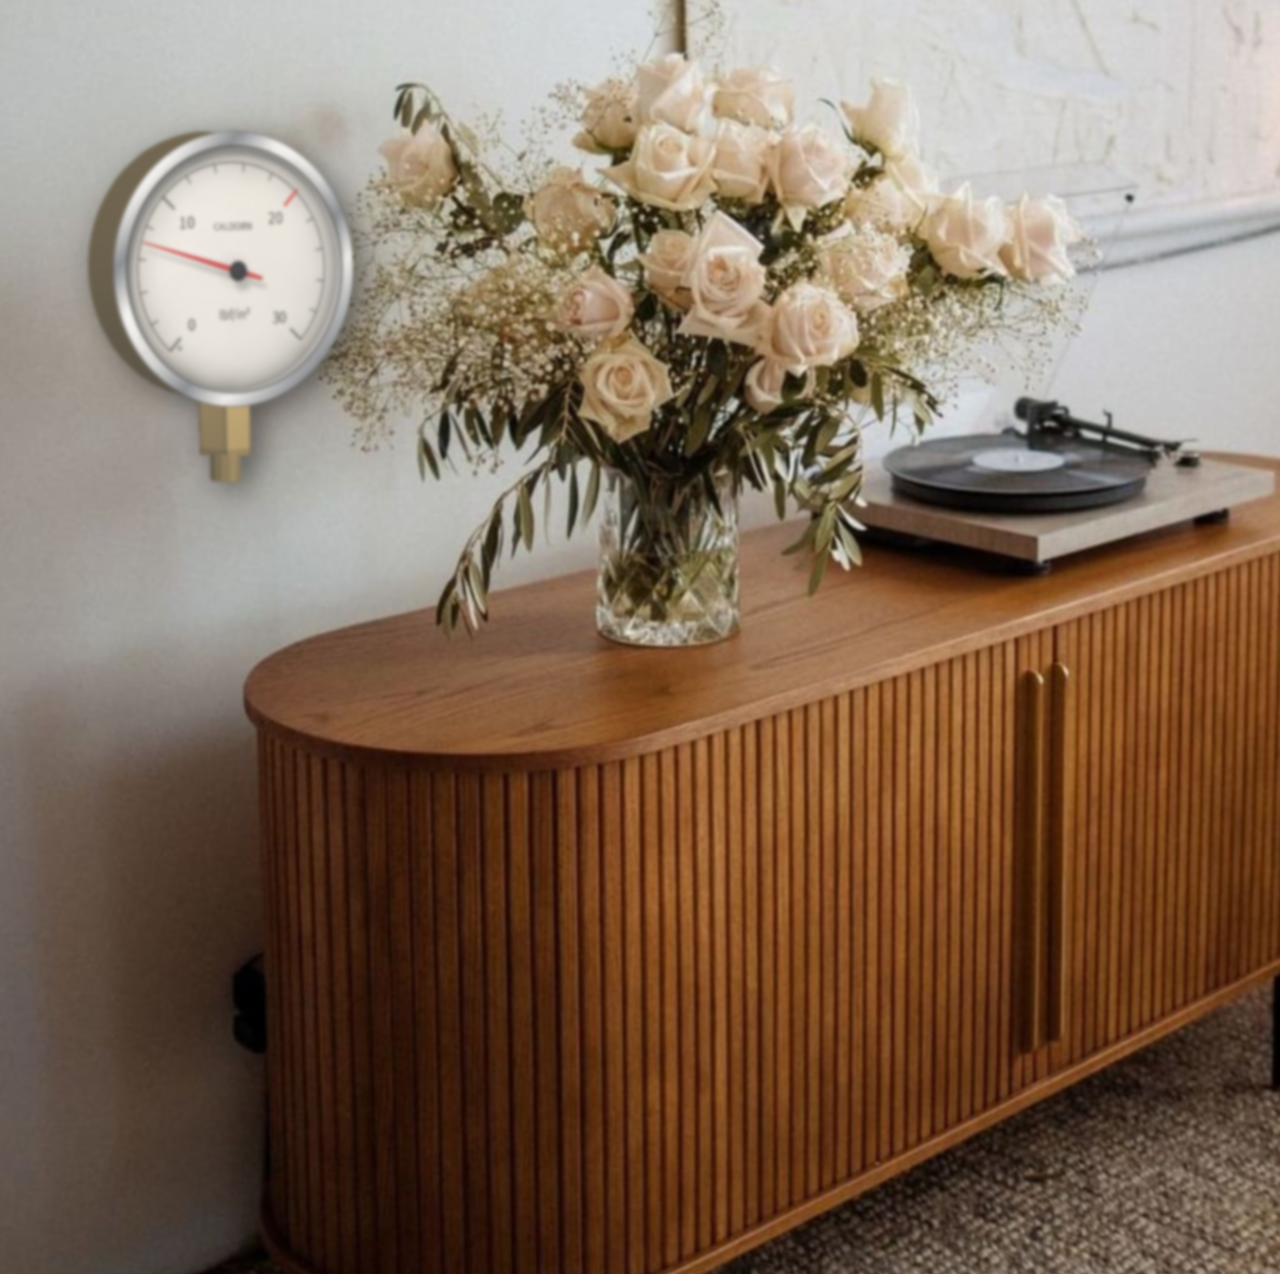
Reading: 7,psi
